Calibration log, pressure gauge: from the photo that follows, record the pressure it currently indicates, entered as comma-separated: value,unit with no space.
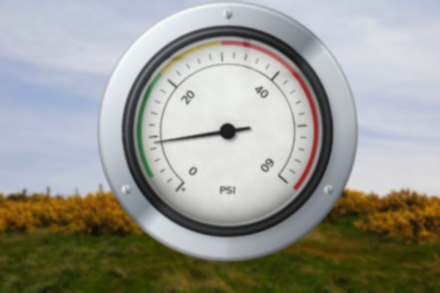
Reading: 9,psi
